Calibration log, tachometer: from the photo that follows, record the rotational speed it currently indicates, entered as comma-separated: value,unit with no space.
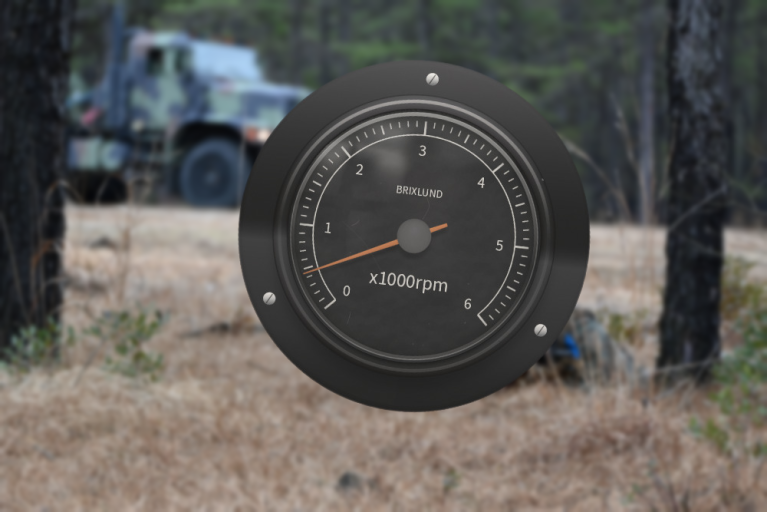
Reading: 450,rpm
